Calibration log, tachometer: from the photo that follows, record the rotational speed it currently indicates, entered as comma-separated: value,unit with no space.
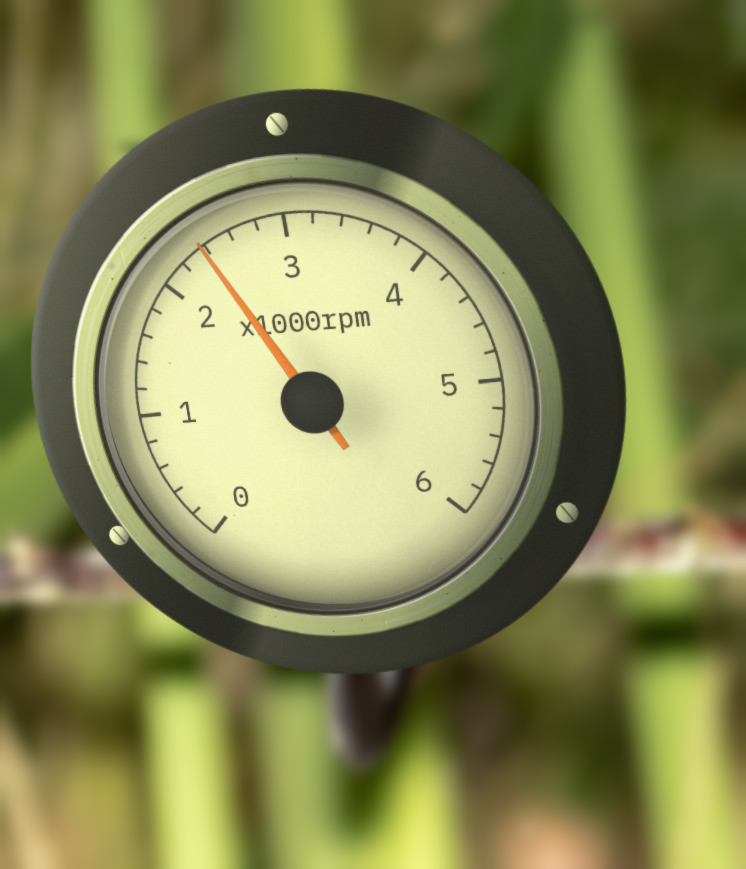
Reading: 2400,rpm
